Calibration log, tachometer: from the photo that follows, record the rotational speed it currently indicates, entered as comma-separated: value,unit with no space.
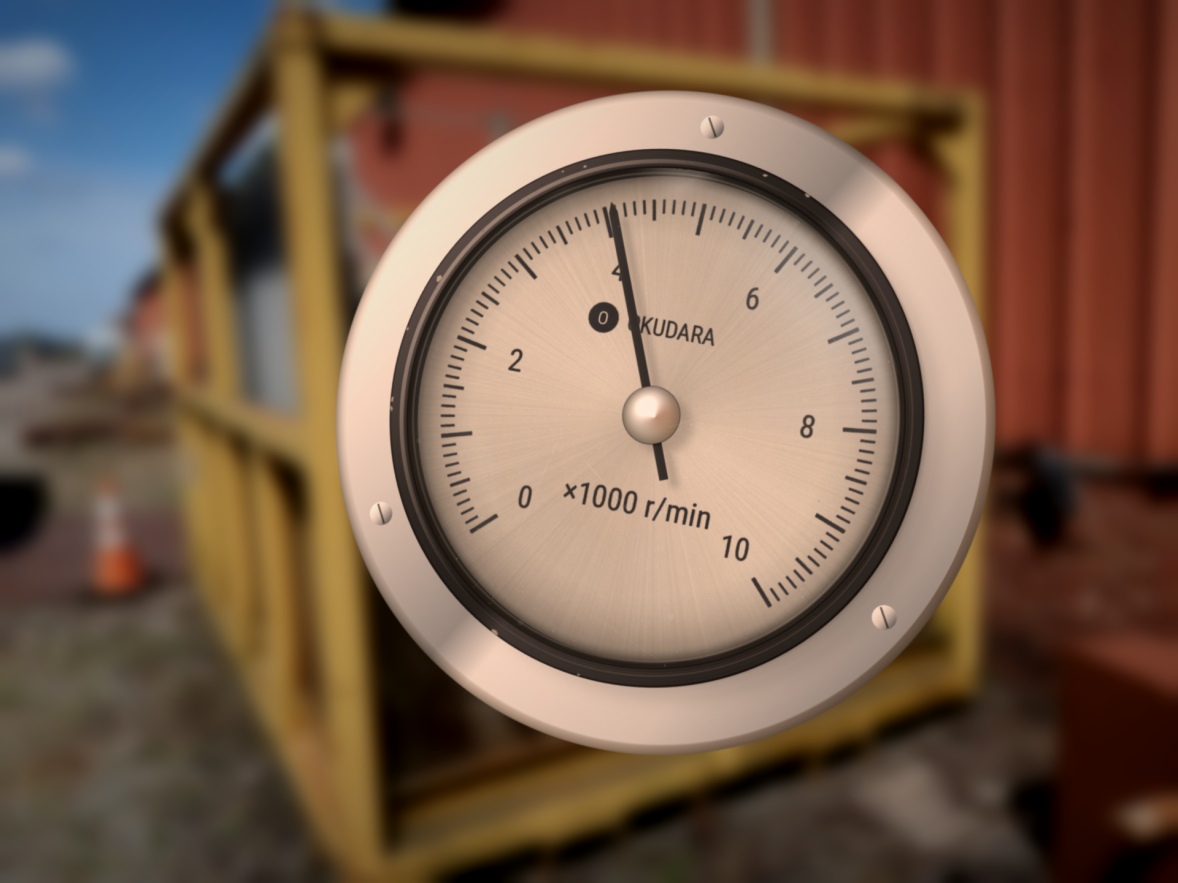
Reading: 4100,rpm
